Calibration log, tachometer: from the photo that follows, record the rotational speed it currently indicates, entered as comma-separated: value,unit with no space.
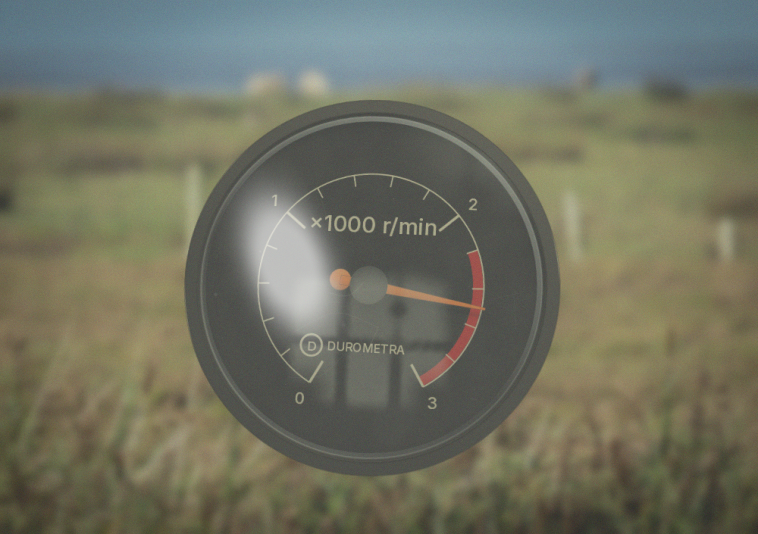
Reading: 2500,rpm
